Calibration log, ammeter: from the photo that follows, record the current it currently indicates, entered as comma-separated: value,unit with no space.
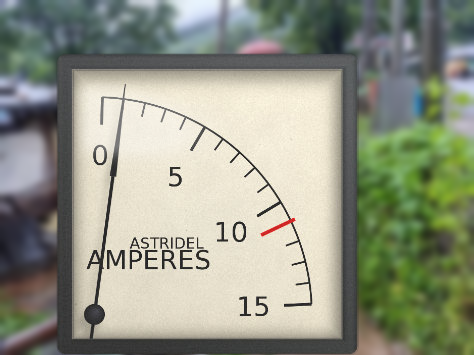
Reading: 1,A
